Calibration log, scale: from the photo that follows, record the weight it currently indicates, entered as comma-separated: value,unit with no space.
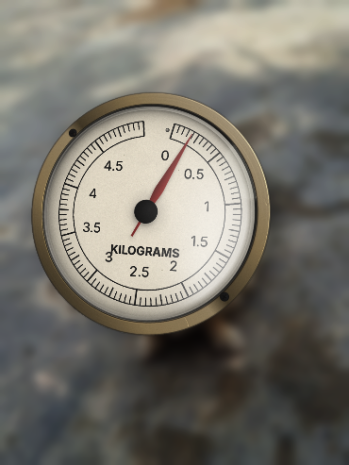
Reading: 0.2,kg
